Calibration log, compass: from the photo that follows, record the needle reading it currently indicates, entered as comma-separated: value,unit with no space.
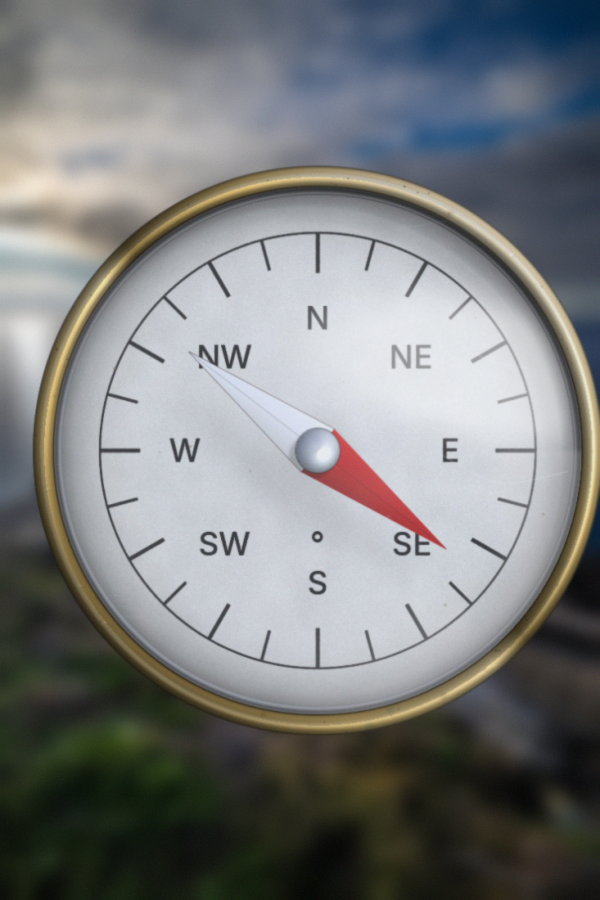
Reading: 127.5,°
